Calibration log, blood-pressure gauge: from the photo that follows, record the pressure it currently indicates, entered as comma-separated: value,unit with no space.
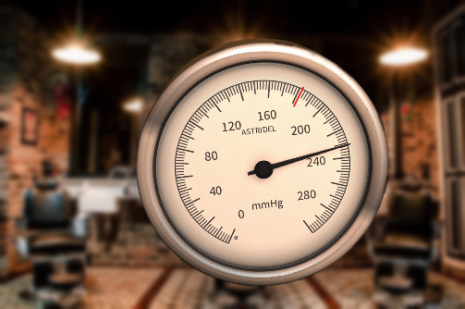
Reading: 230,mmHg
